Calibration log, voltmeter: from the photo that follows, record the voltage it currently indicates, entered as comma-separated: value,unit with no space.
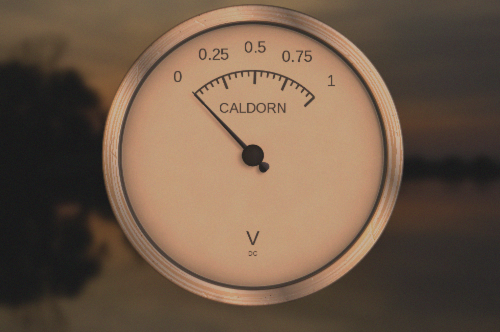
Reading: 0,V
